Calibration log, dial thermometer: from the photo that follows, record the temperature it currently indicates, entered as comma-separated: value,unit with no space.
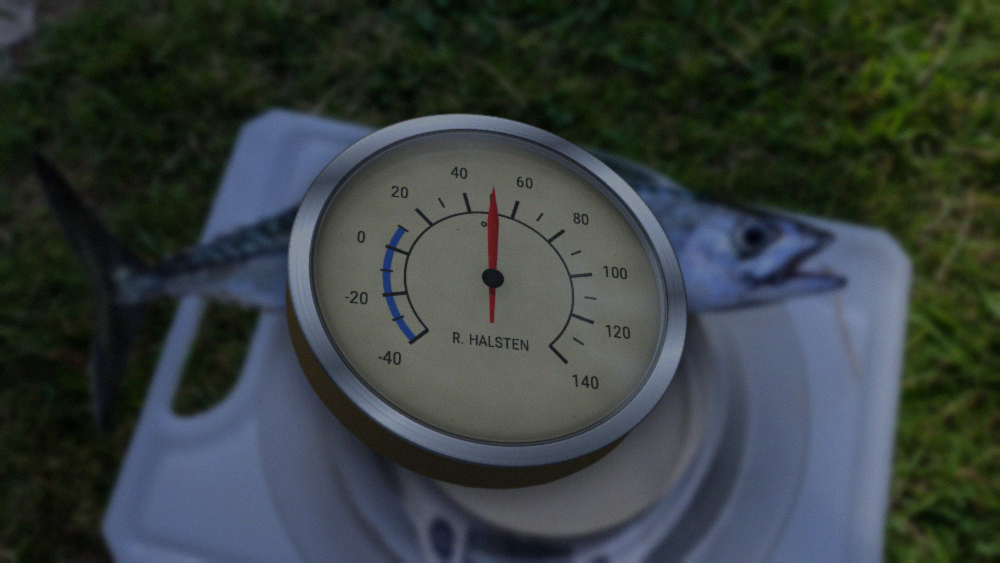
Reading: 50,°F
